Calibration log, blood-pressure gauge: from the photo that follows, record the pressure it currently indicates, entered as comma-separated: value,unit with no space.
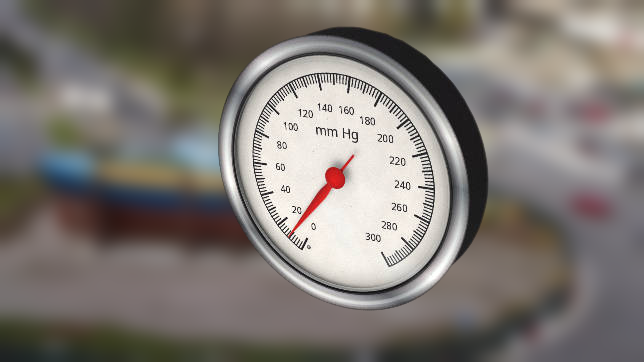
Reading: 10,mmHg
